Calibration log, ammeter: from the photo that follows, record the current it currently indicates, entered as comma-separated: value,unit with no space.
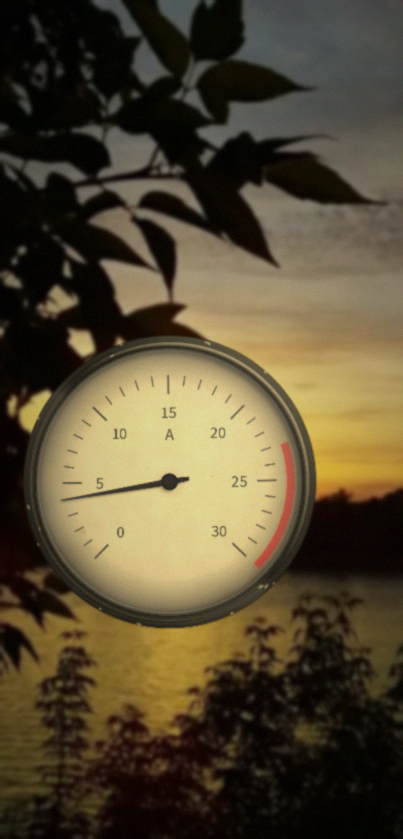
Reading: 4,A
